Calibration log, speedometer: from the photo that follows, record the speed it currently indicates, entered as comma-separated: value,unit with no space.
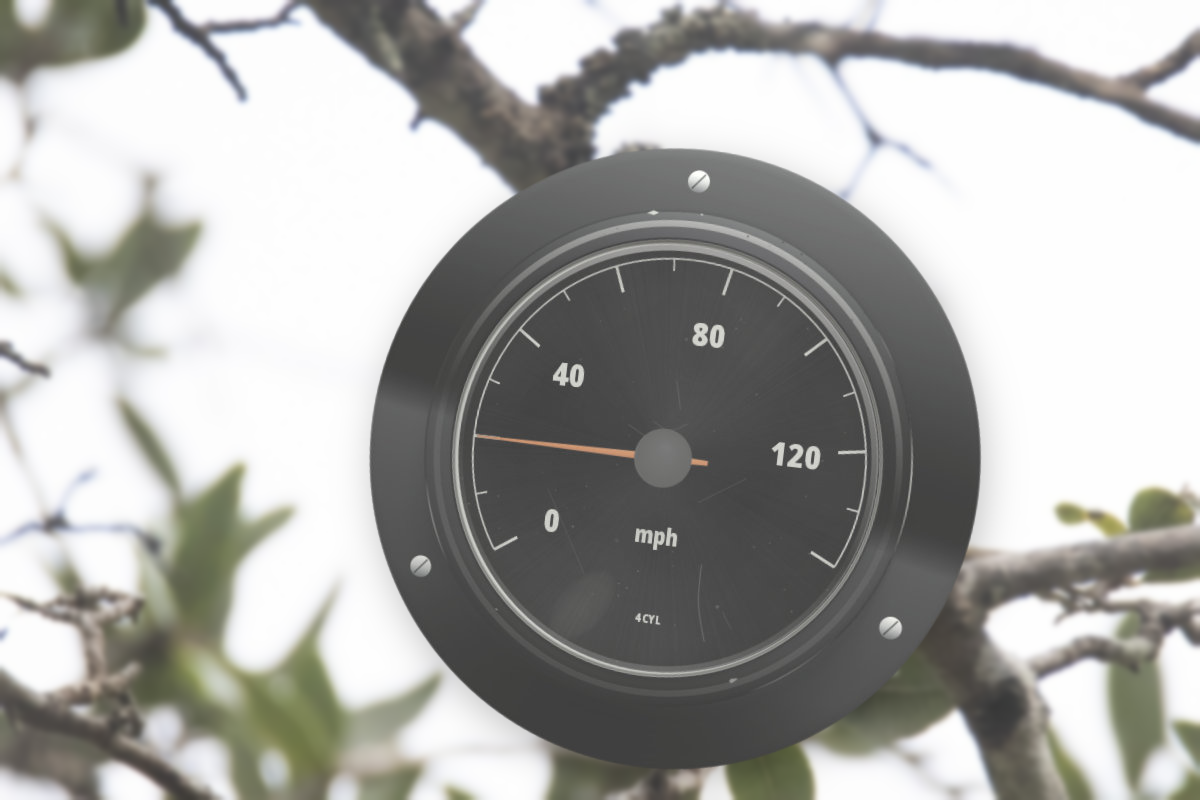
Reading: 20,mph
